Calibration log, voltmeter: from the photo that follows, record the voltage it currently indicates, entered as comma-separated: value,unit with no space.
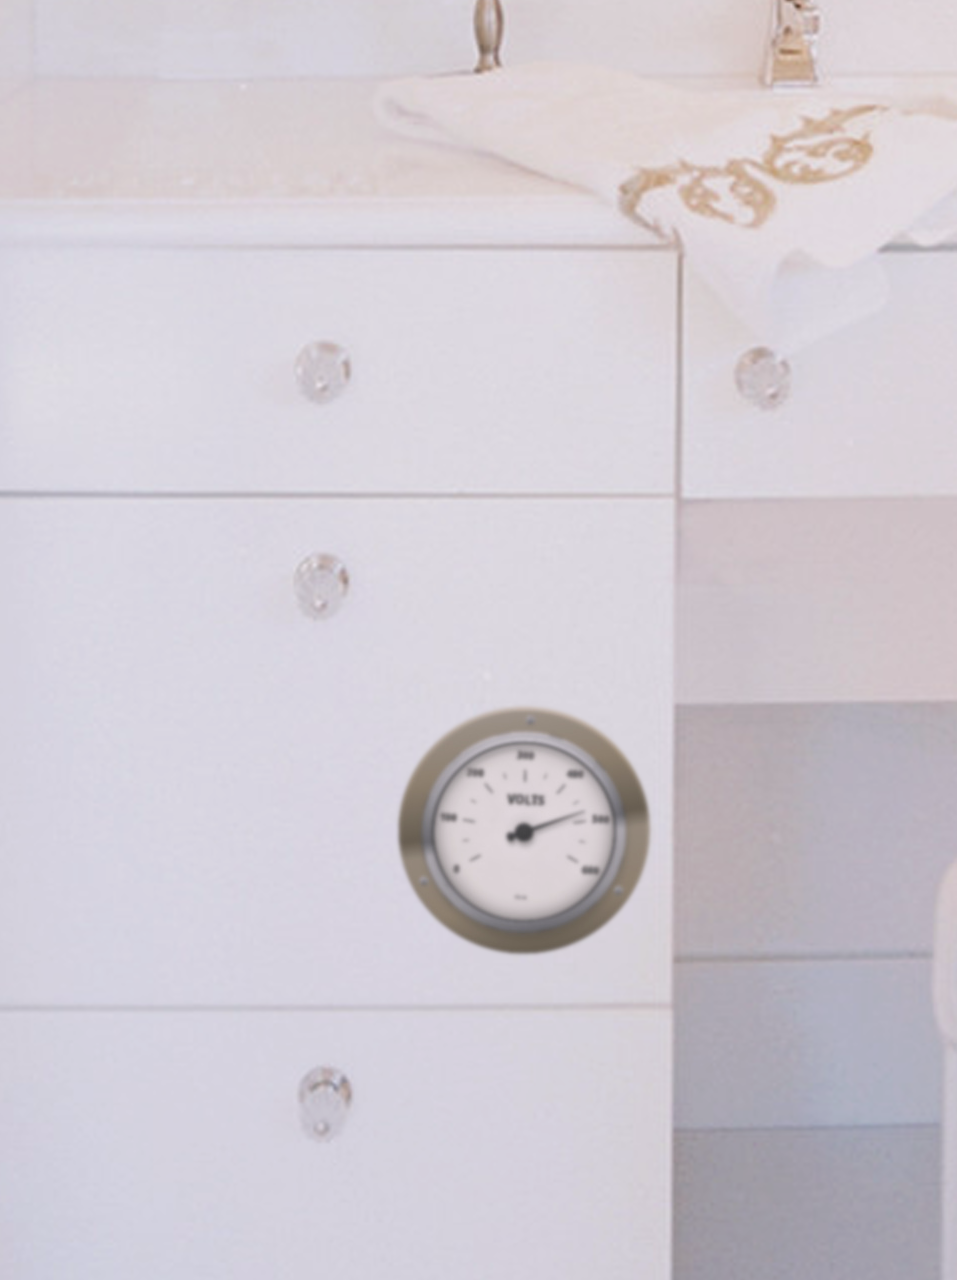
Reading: 475,V
